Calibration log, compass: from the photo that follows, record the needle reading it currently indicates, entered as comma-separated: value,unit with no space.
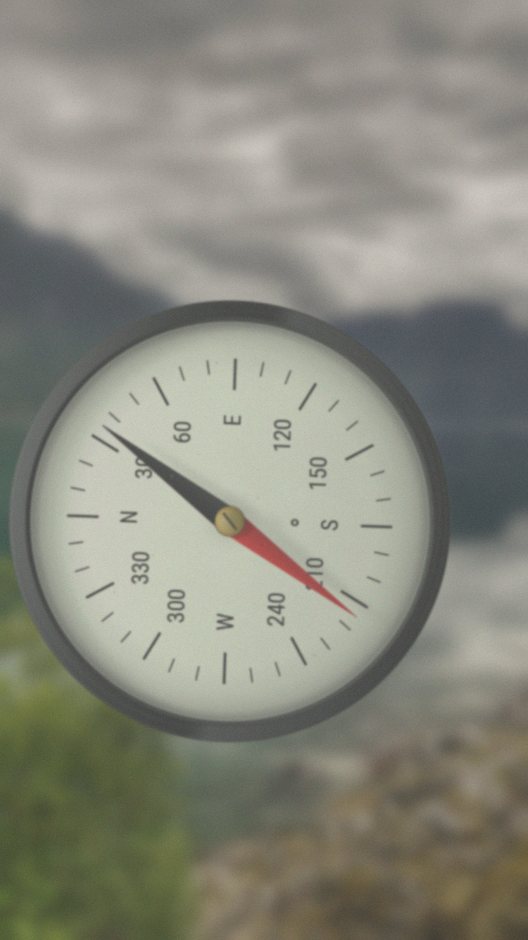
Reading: 215,°
